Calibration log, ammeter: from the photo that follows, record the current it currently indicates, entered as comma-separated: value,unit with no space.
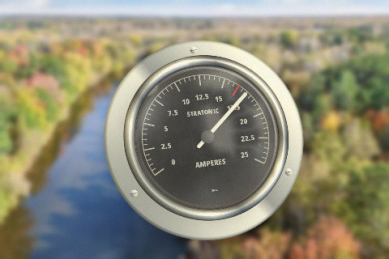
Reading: 17.5,A
